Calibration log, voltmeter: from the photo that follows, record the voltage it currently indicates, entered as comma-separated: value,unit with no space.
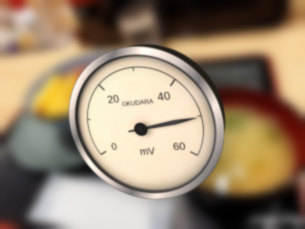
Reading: 50,mV
